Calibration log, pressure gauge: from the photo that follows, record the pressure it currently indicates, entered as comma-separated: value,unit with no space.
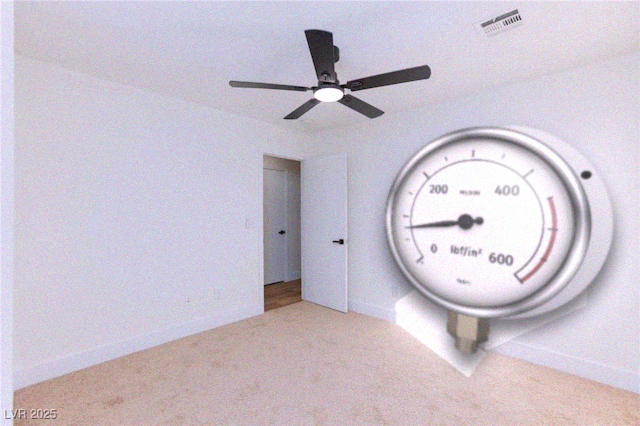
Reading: 75,psi
